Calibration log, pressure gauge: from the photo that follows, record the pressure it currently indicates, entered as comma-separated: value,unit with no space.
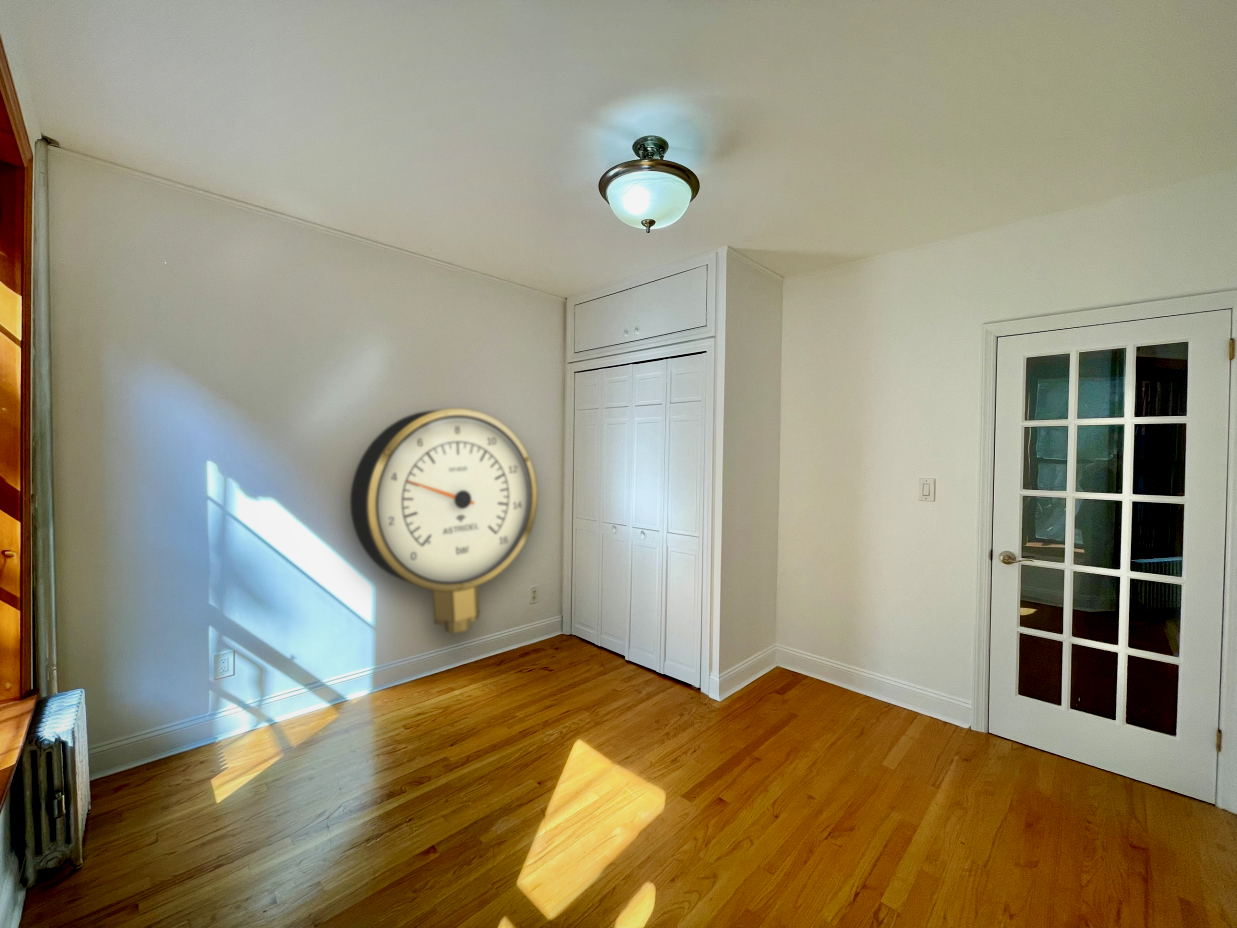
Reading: 4,bar
